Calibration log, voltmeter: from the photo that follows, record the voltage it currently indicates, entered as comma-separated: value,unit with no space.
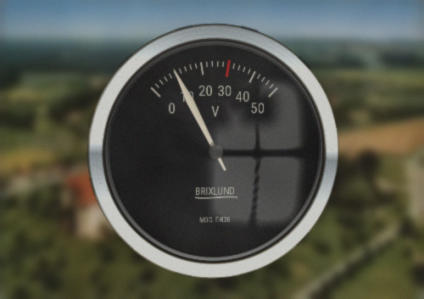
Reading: 10,V
